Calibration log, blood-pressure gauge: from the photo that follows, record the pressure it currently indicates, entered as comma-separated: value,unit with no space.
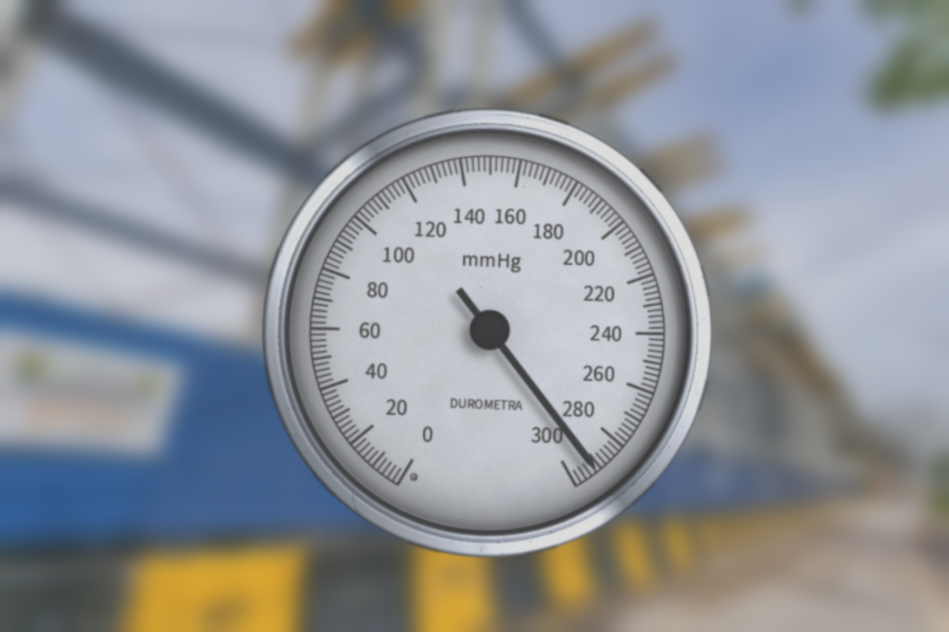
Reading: 292,mmHg
